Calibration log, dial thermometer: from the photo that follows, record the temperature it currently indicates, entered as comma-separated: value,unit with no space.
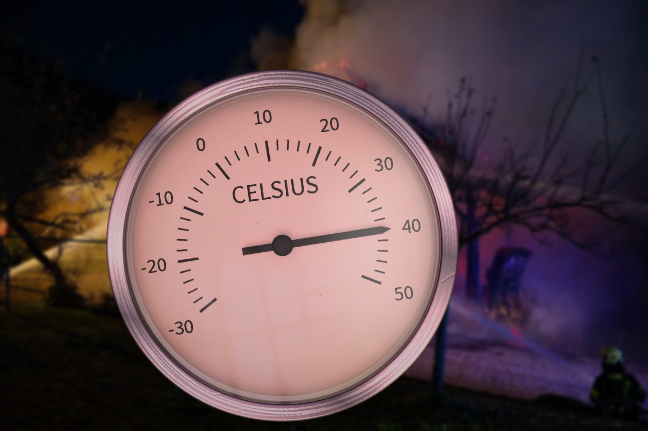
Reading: 40,°C
